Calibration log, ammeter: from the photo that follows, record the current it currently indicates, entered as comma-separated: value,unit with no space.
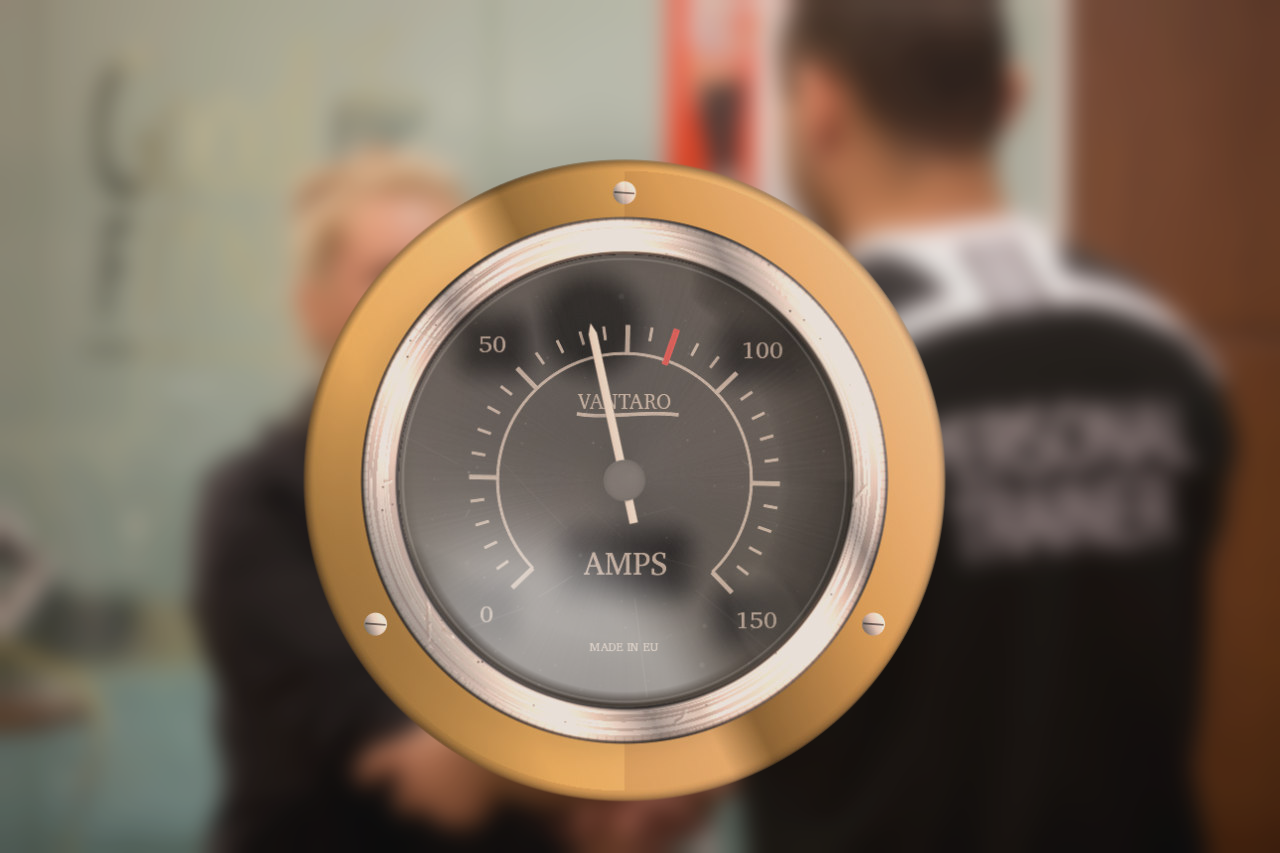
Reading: 67.5,A
